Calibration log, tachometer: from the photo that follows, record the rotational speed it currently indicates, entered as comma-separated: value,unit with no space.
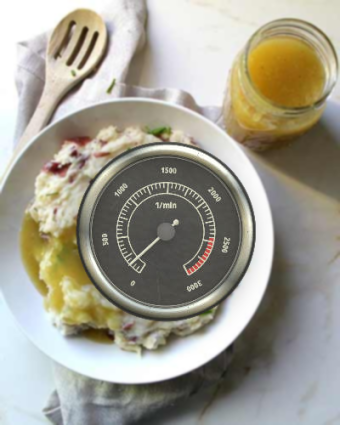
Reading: 150,rpm
